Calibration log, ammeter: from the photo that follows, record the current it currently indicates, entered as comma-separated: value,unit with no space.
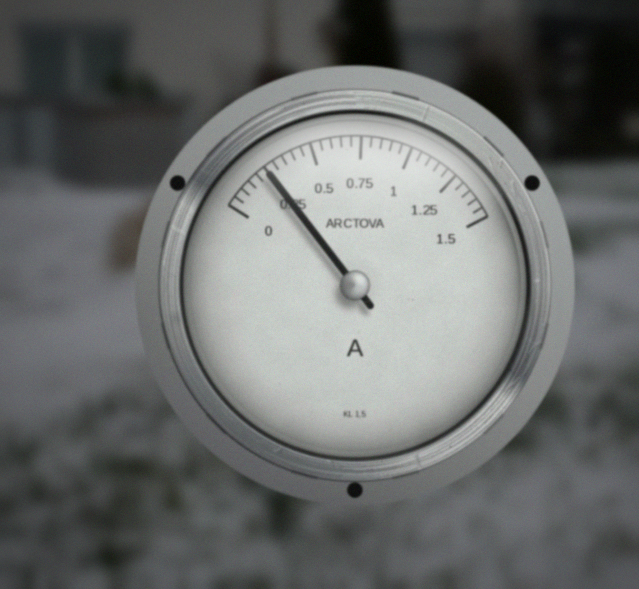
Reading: 0.25,A
